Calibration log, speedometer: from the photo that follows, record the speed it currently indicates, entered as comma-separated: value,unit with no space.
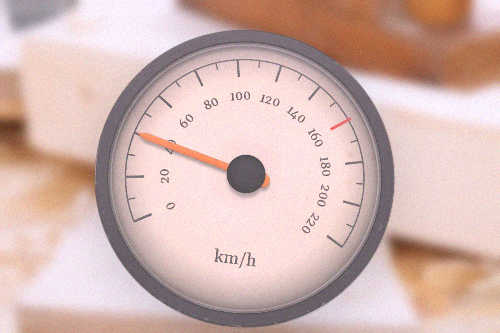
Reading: 40,km/h
